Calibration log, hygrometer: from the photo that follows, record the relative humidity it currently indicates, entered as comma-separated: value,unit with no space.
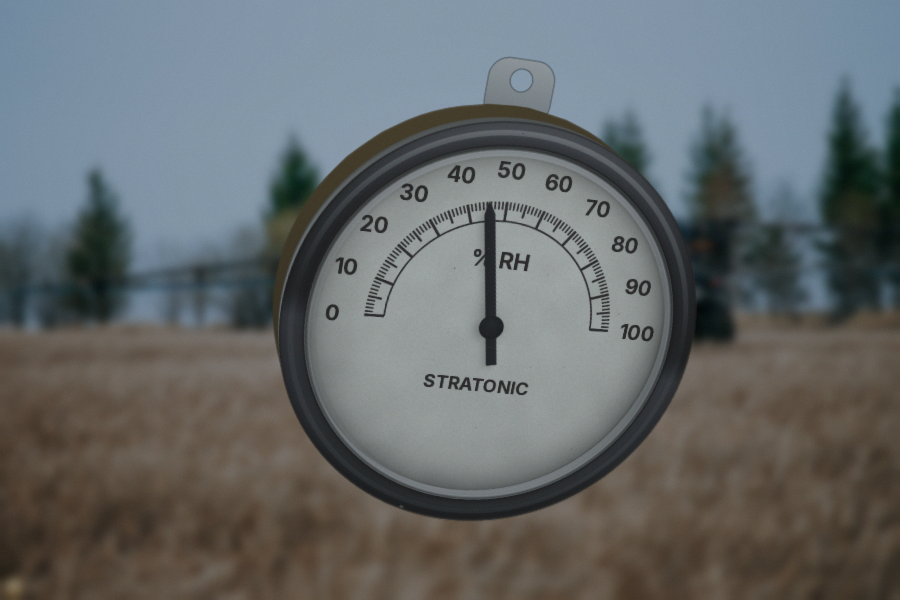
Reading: 45,%
